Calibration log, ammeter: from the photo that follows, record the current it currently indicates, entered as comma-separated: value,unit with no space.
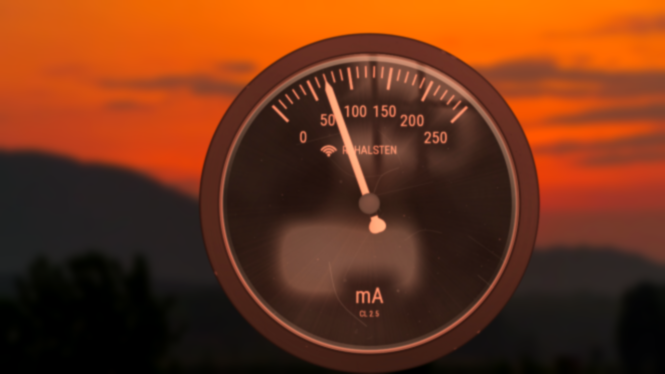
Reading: 70,mA
